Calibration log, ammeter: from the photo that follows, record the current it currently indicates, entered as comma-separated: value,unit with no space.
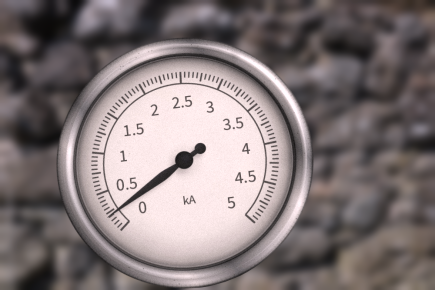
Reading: 0.2,kA
